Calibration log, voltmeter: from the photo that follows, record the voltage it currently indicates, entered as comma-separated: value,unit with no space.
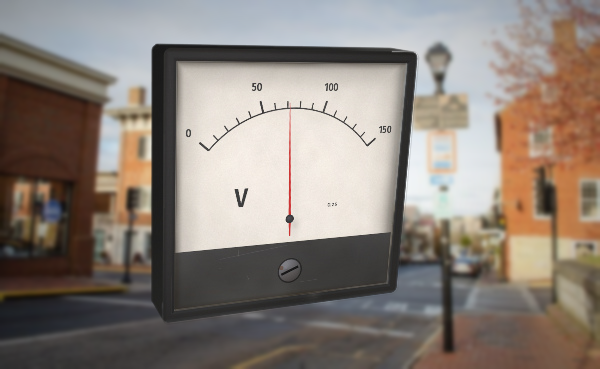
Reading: 70,V
